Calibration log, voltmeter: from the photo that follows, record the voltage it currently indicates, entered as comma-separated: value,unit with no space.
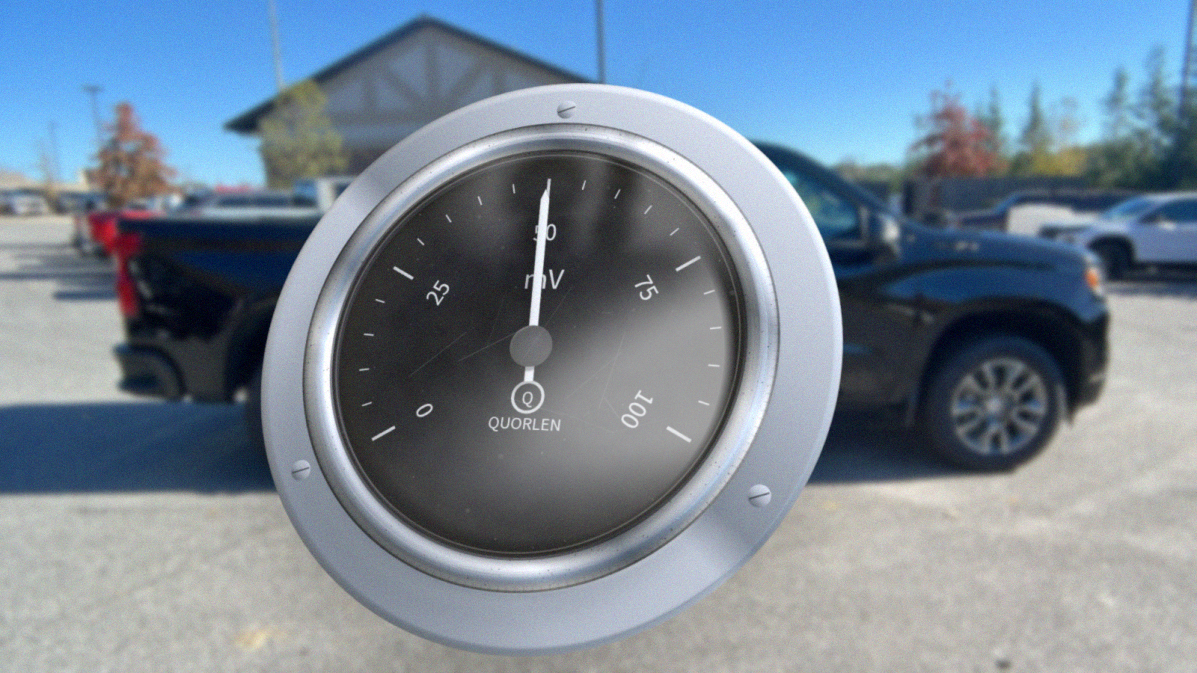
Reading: 50,mV
